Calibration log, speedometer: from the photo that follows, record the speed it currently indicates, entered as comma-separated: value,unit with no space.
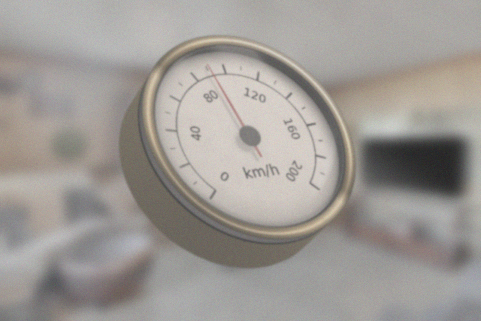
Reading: 90,km/h
